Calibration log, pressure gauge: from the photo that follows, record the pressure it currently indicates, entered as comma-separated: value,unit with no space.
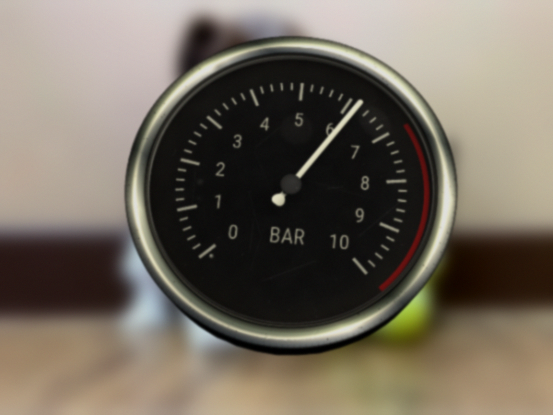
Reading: 6.2,bar
